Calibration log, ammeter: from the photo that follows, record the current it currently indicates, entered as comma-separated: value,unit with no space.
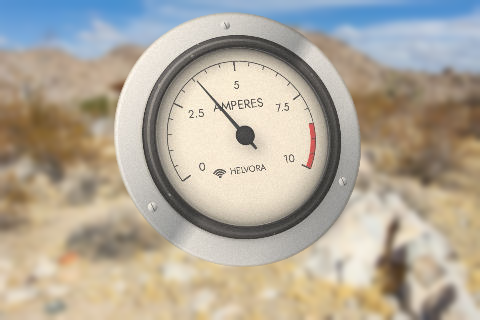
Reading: 3.5,A
